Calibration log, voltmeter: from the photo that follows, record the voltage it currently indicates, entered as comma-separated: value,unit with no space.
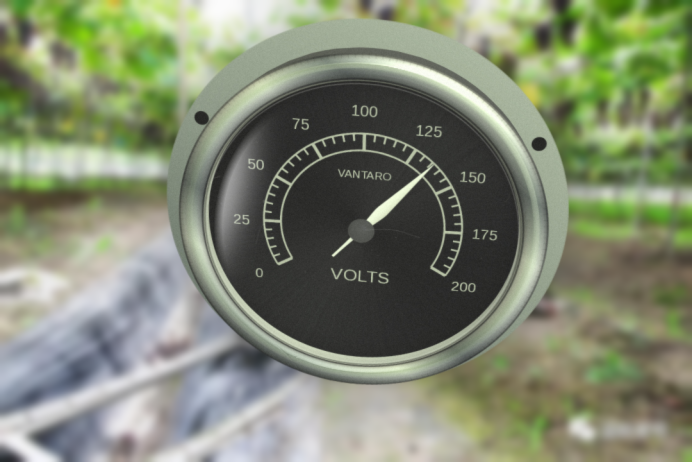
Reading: 135,V
